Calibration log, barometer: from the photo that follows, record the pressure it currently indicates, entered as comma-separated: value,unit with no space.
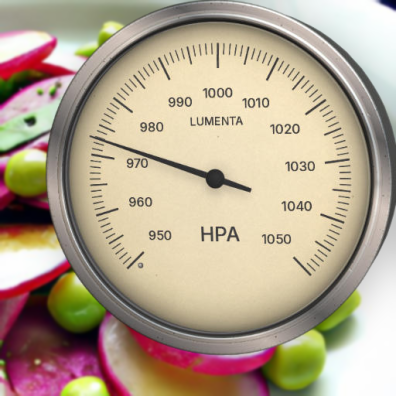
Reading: 973,hPa
